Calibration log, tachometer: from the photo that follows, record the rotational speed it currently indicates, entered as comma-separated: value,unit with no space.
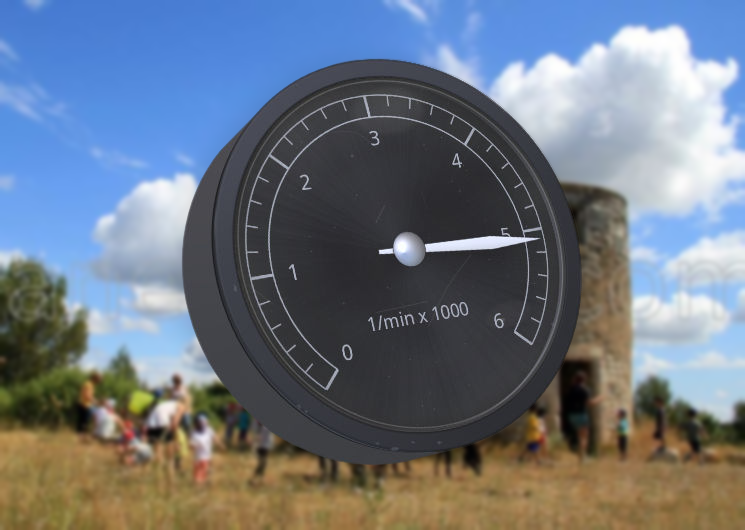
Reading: 5100,rpm
